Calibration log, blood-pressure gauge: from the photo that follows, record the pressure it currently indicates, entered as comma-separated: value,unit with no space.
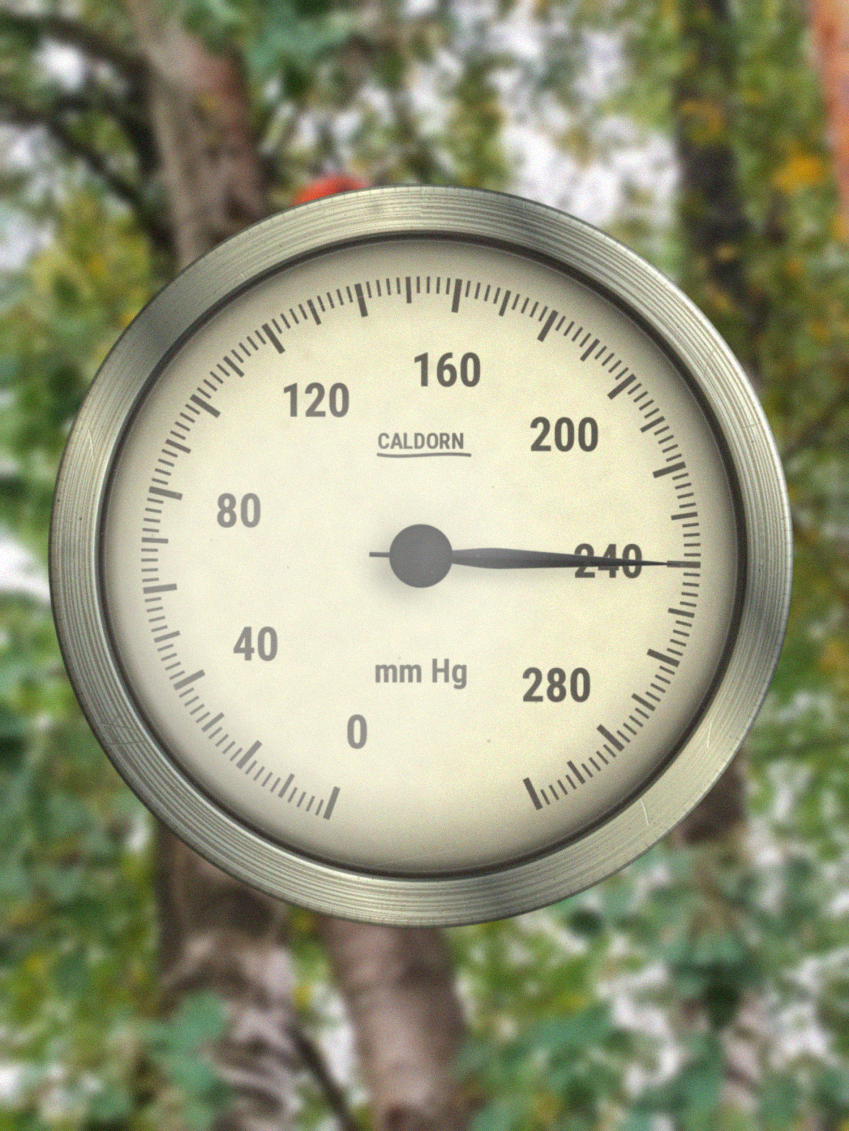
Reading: 240,mmHg
